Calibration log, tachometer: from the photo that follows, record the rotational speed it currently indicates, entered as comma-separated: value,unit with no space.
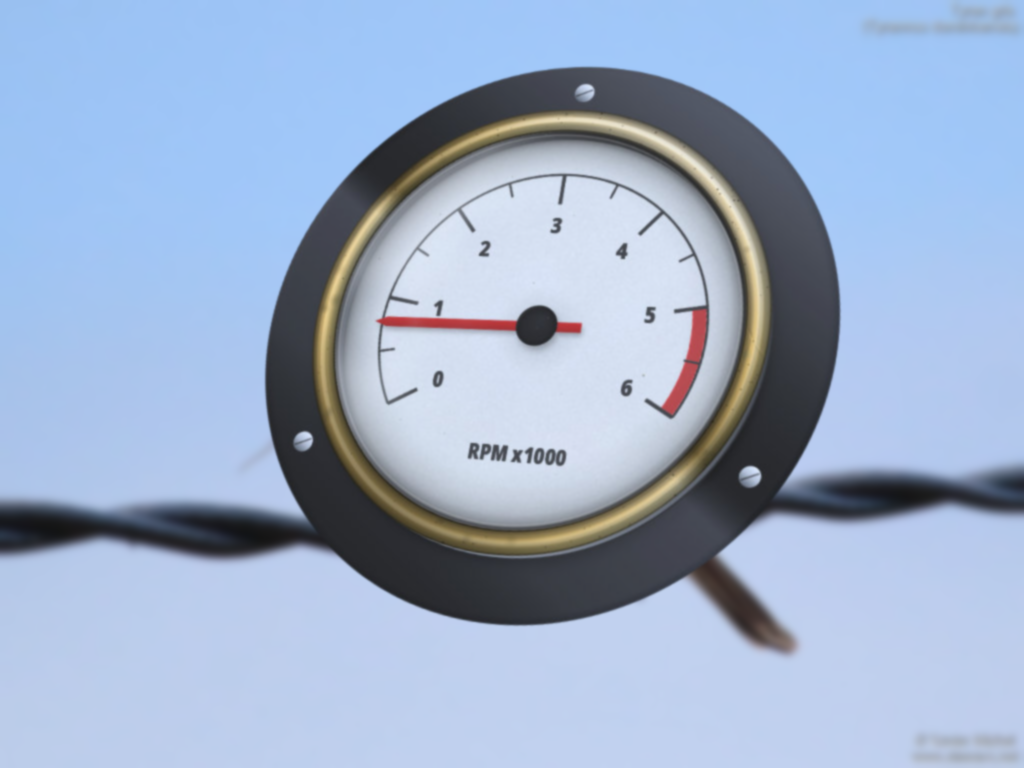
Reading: 750,rpm
